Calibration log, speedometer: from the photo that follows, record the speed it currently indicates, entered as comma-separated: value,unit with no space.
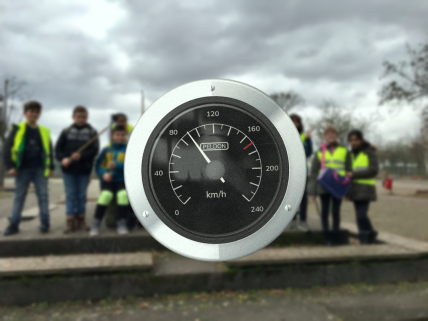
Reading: 90,km/h
